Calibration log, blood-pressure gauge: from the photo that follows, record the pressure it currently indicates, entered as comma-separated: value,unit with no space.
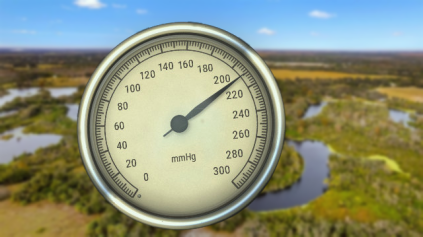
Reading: 210,mmHg
